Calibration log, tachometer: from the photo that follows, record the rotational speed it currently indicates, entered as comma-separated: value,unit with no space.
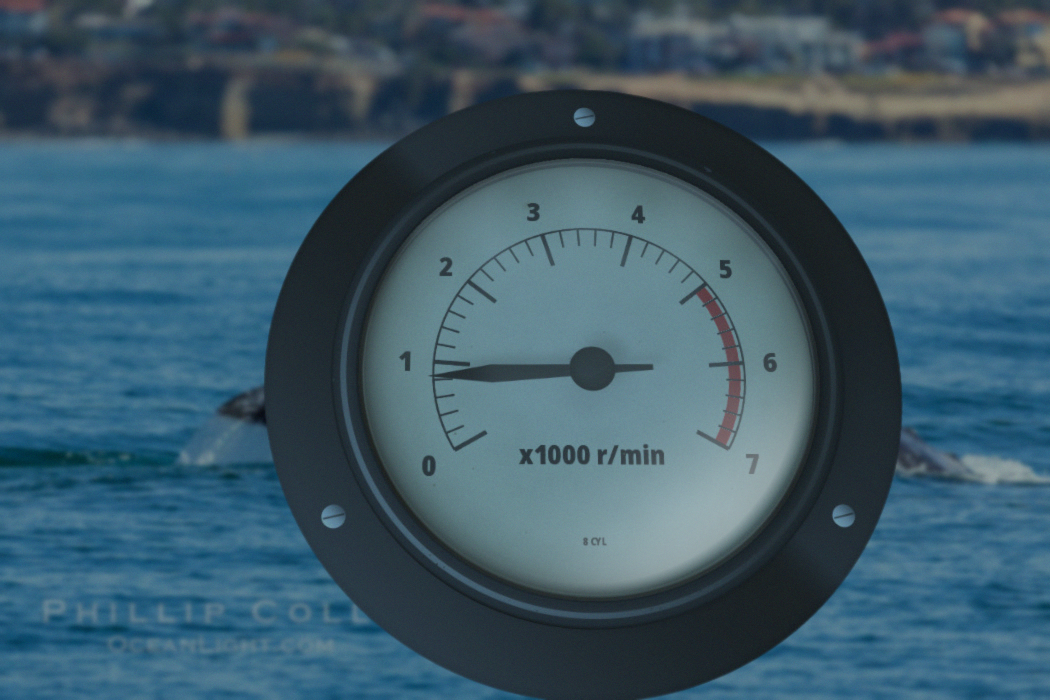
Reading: 800,rpm
